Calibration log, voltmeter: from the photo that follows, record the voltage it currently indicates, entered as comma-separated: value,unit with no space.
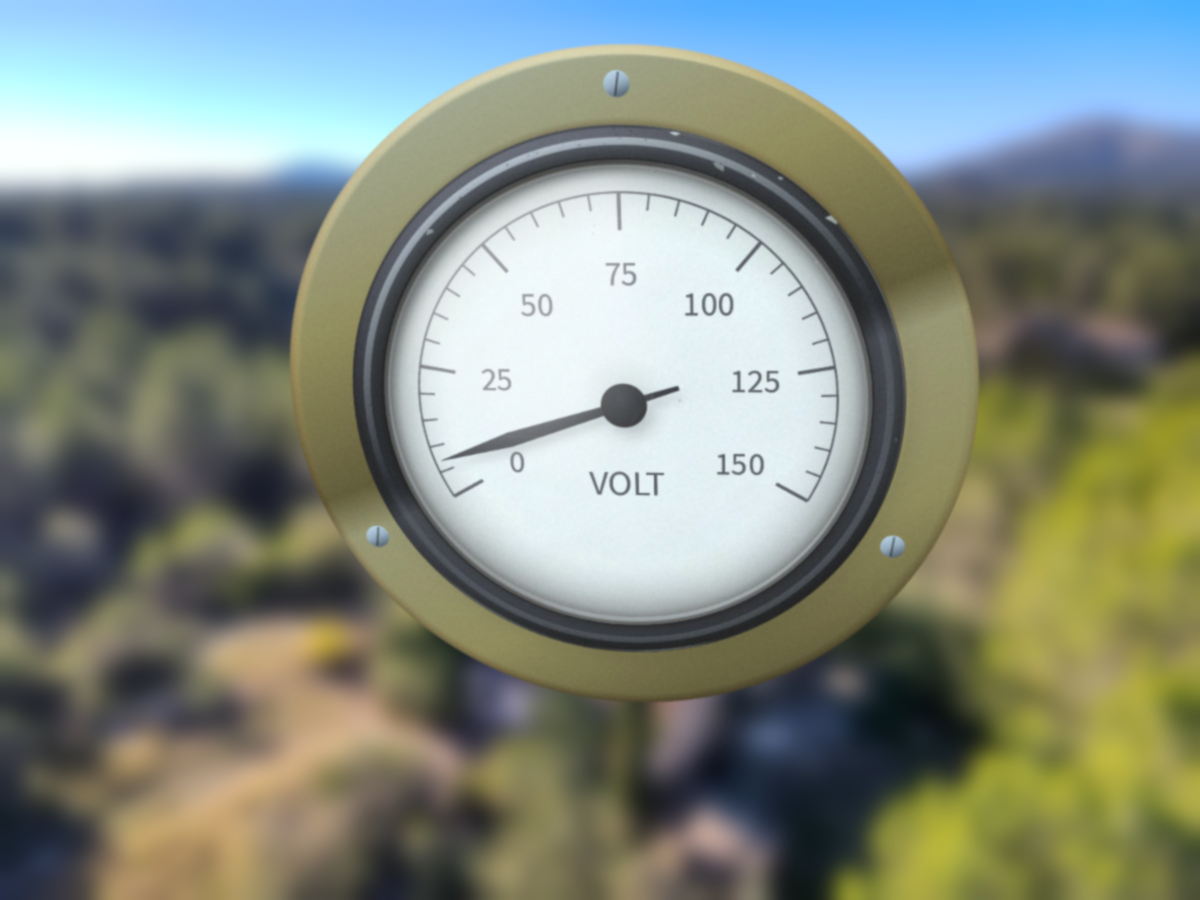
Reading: 7.5,V
